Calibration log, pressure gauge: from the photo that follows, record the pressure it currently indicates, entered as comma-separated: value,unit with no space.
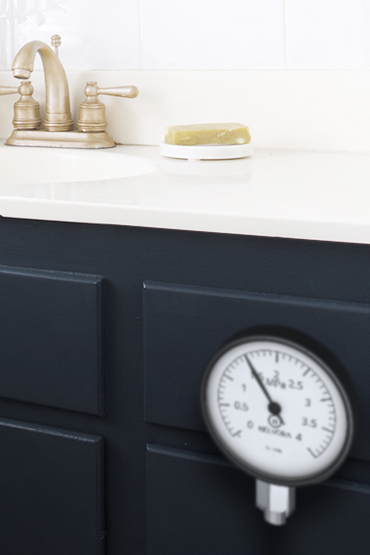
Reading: 1.5,MPa
